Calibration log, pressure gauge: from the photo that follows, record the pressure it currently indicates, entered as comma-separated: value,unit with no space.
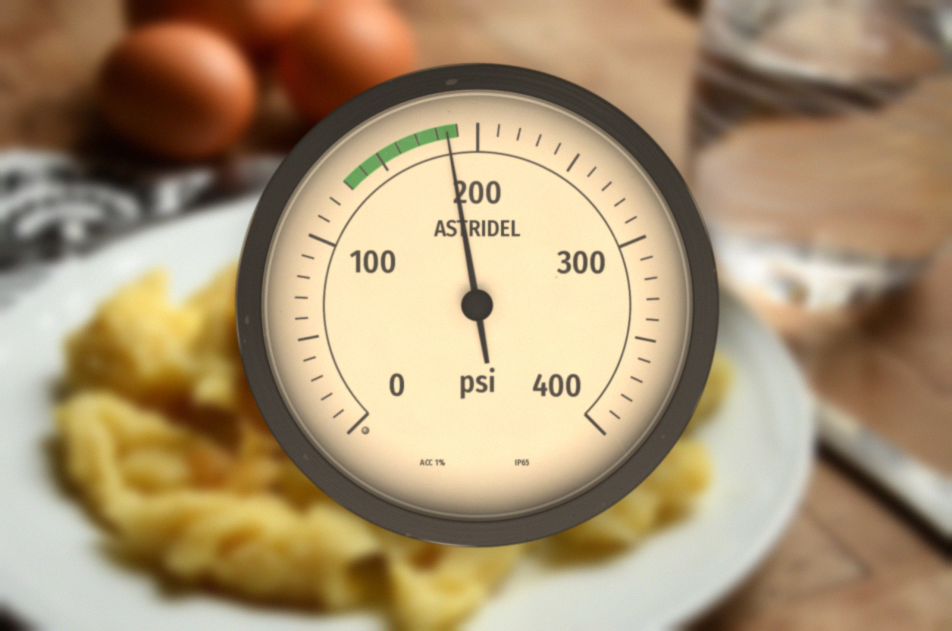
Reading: 185,psi
